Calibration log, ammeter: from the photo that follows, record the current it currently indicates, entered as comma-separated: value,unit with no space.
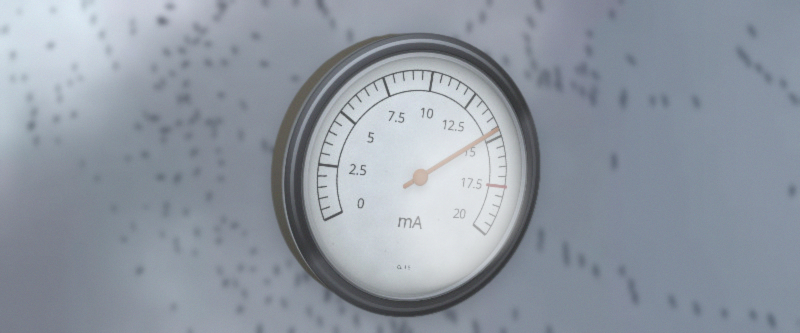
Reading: 14.5,mA
